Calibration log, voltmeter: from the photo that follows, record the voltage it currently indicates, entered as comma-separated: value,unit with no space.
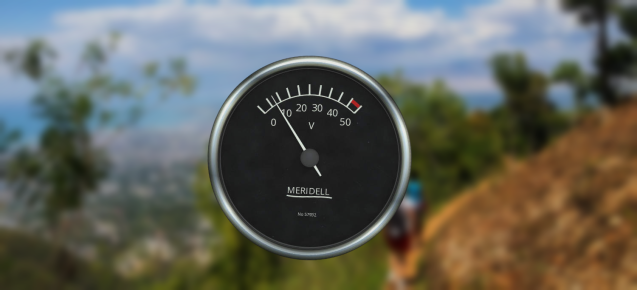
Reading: 7.5,V
